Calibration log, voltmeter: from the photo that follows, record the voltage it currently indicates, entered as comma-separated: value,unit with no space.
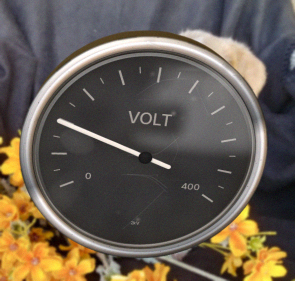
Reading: 80,V
